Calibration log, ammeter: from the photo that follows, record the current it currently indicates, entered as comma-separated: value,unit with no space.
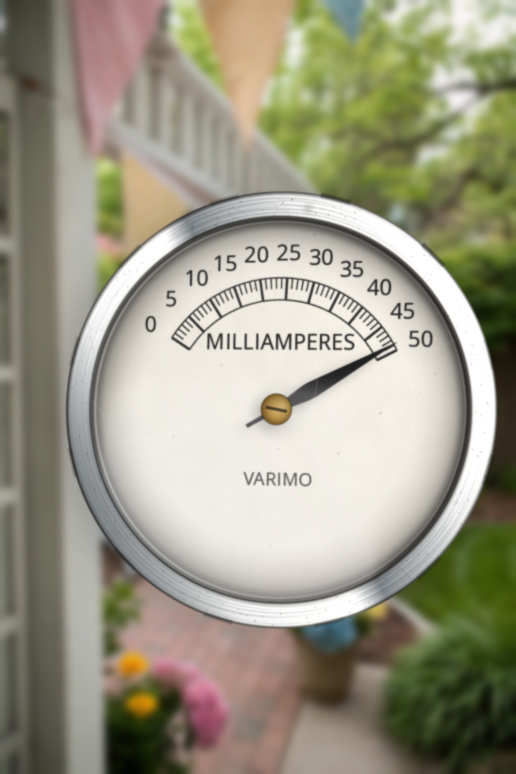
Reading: 49,mA
